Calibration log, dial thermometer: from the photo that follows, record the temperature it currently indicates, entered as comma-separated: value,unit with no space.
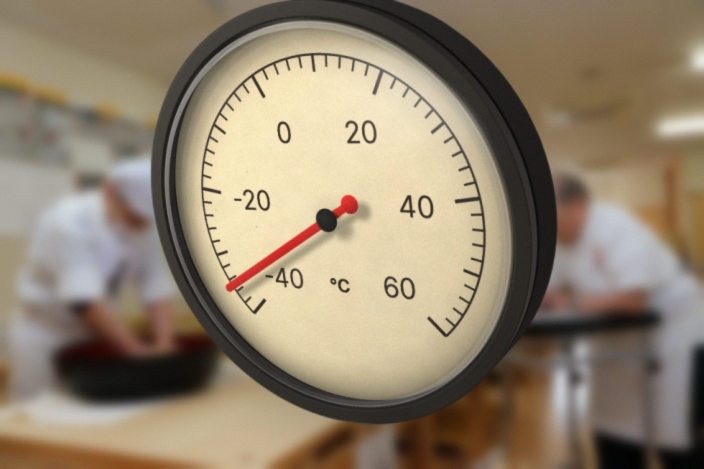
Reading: -35,°C
